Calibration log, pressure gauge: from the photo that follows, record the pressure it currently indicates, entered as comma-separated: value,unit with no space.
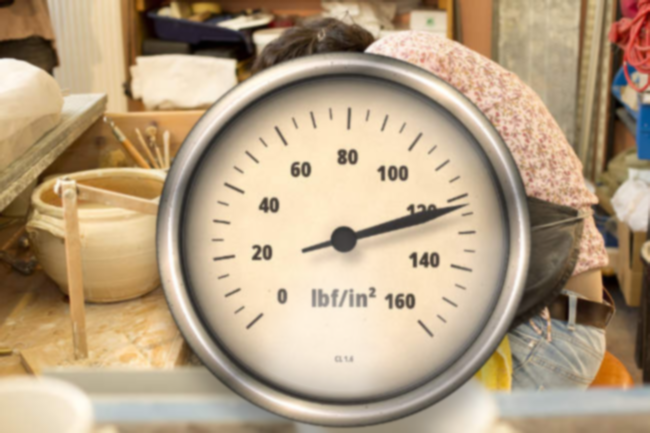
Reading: 122.5,psi
